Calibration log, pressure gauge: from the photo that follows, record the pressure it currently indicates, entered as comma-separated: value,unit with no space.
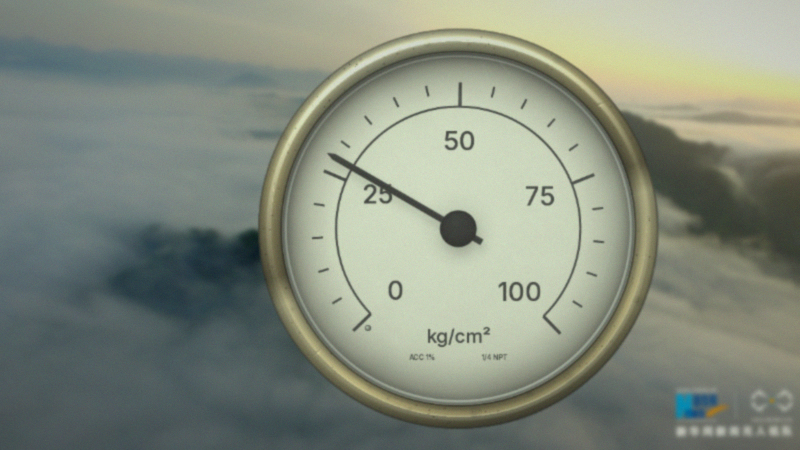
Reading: 27.5,kg/cm²
